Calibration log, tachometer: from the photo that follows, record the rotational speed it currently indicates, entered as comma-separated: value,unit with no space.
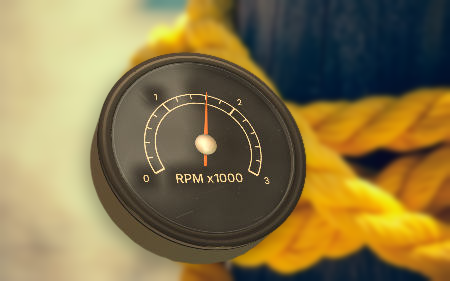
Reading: 1600,rpm
